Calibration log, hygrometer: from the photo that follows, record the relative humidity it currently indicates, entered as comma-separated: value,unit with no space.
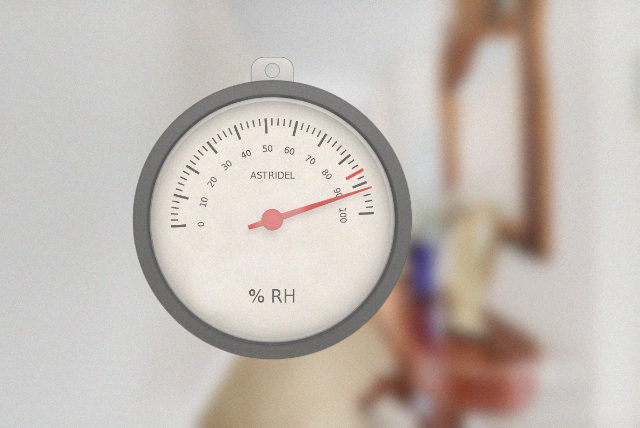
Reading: 92,%
